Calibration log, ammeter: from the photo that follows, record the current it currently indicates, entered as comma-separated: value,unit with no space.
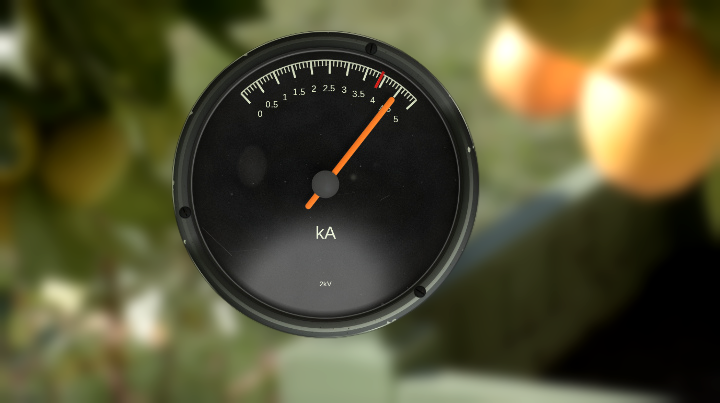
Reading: 4.5,kA
